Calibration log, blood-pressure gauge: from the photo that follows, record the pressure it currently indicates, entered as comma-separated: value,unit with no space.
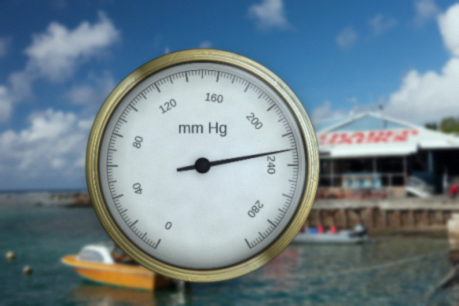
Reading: 230,mmHg
